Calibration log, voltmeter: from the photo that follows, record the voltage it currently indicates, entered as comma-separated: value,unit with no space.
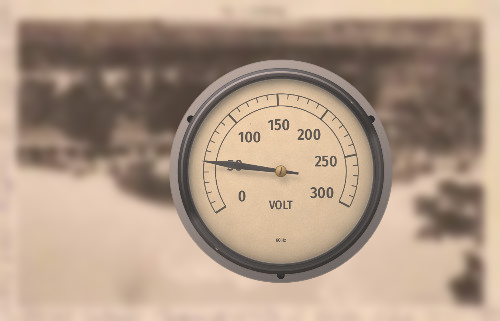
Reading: 50,V
